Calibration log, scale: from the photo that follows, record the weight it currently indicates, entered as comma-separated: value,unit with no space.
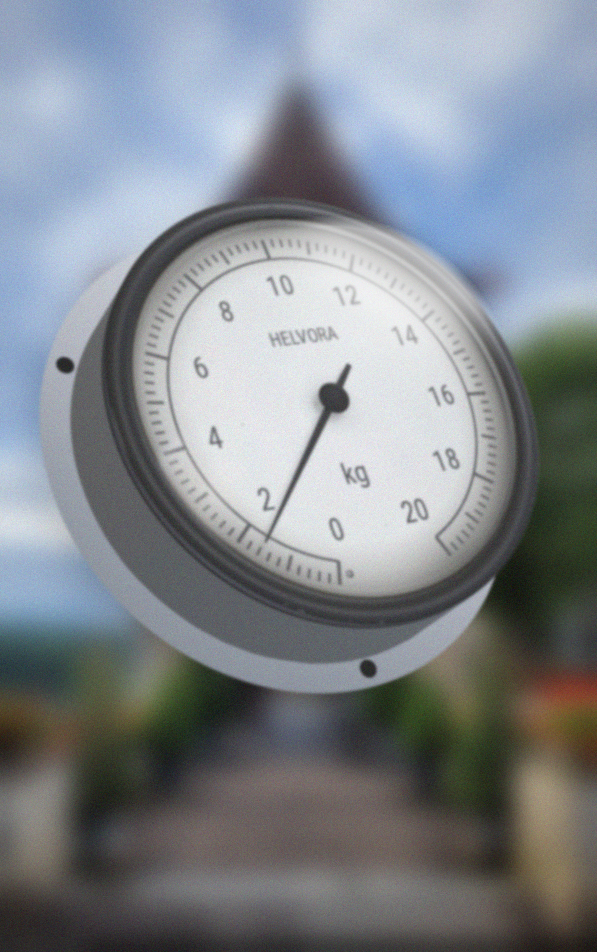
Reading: 1.6,kg
